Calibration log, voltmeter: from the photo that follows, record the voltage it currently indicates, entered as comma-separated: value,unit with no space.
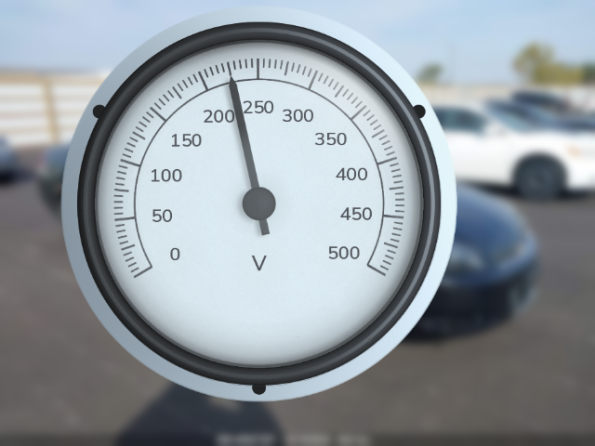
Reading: 225,V
